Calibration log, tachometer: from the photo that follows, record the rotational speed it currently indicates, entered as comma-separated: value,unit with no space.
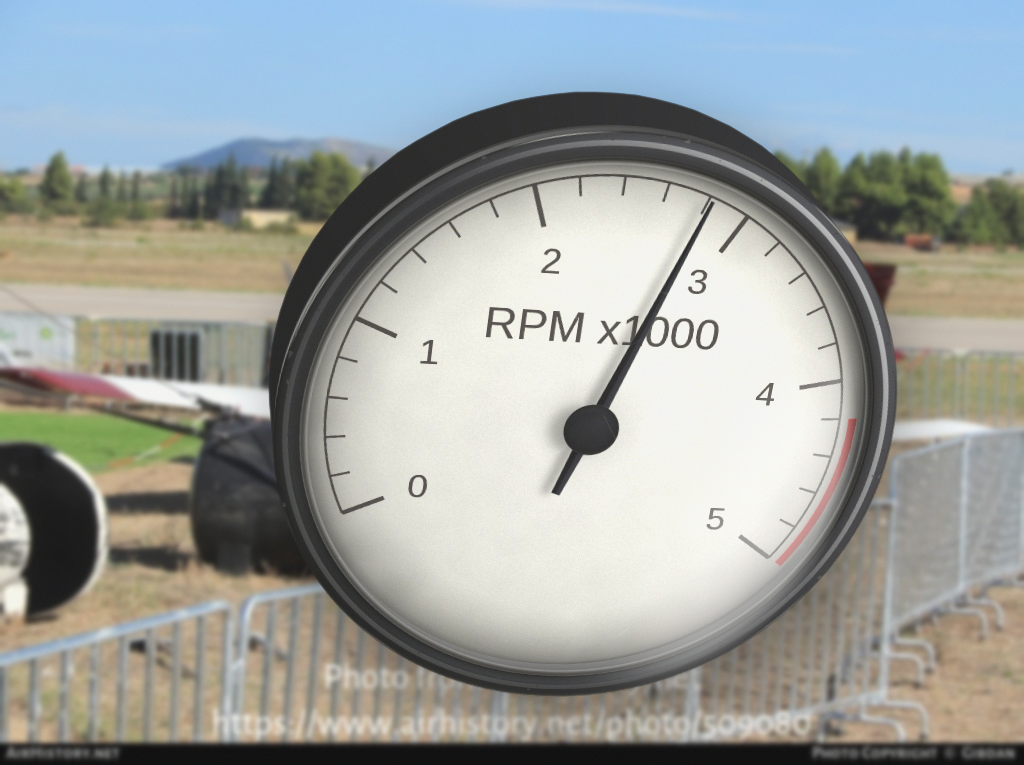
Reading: 2800,rpm
